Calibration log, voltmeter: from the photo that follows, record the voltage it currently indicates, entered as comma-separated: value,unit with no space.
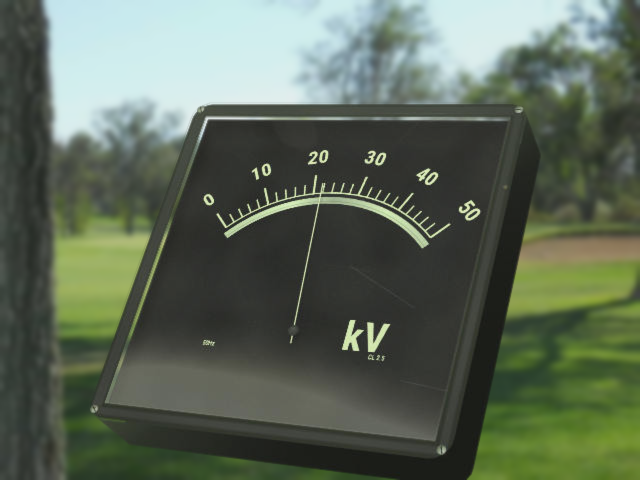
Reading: 22,kV
